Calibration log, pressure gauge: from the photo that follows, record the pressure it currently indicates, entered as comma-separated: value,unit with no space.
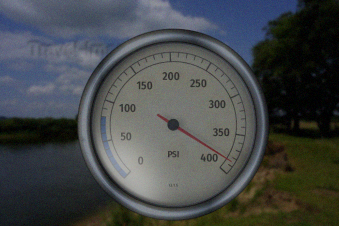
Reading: 385,psi
